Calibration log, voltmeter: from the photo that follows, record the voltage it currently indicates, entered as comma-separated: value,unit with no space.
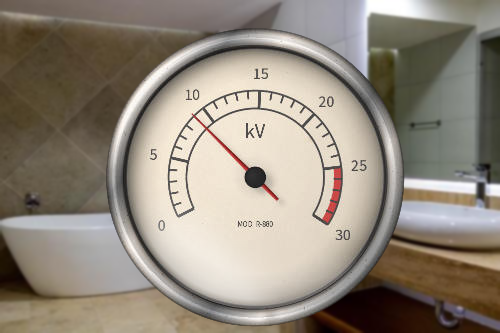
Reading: 9,kV
